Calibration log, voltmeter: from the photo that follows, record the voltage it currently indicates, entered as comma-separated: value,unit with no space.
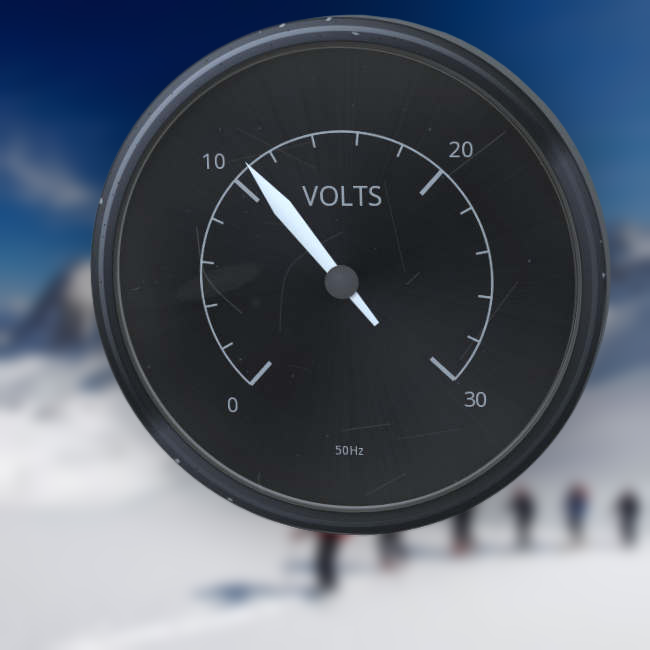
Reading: 11,V
